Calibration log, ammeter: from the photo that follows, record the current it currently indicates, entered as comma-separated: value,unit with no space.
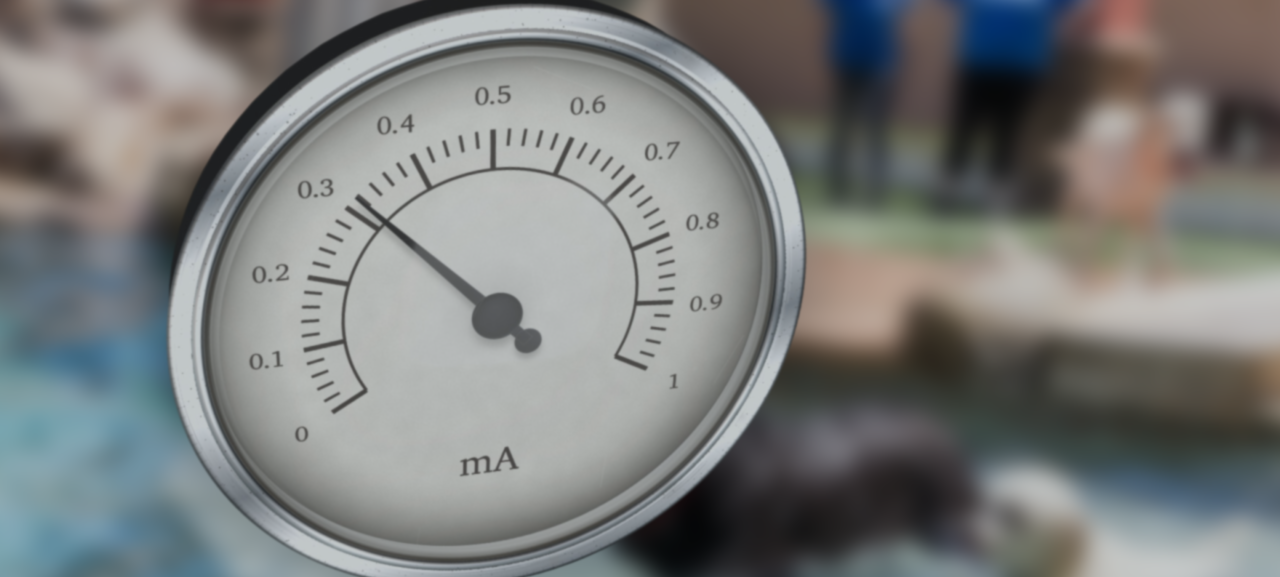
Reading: 0.32,mA
